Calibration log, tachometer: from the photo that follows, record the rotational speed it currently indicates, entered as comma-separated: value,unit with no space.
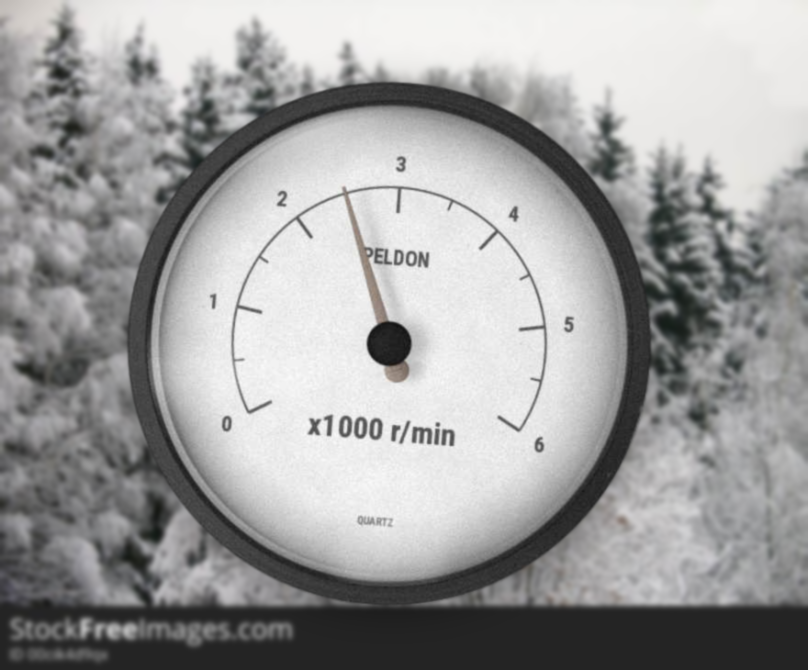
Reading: 2500,rpm
